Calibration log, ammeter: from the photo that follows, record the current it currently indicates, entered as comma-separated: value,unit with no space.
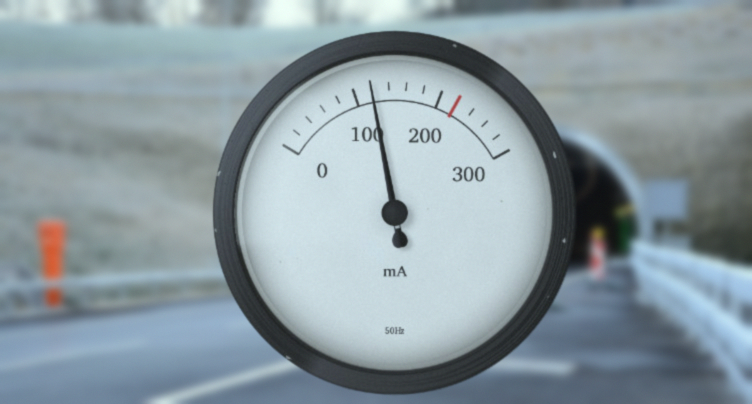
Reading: 120,mA
